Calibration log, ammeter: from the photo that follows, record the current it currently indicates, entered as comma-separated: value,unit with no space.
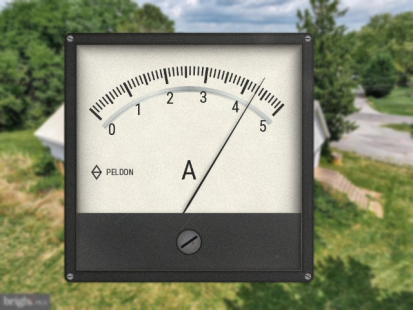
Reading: 4.3,A
